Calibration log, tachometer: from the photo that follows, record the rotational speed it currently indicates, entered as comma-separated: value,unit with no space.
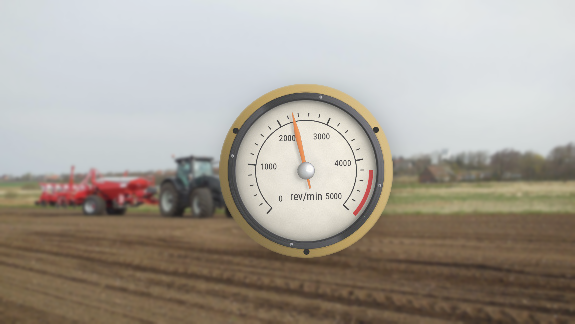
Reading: 2300,rpm
